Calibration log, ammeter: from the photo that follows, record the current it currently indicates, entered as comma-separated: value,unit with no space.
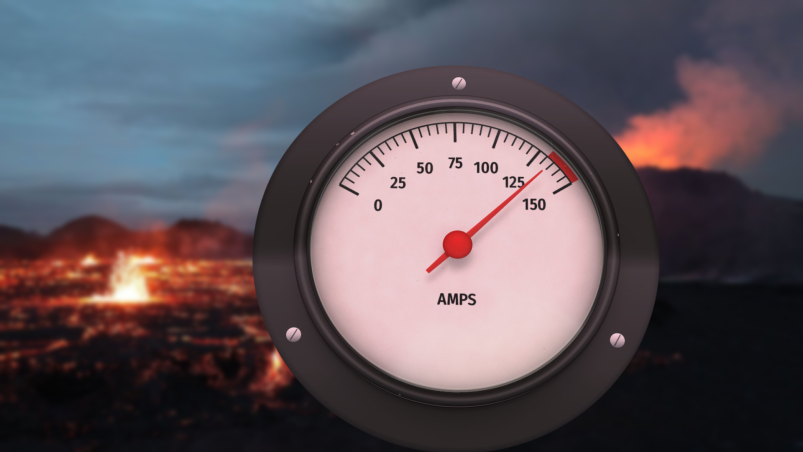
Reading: 135,A
